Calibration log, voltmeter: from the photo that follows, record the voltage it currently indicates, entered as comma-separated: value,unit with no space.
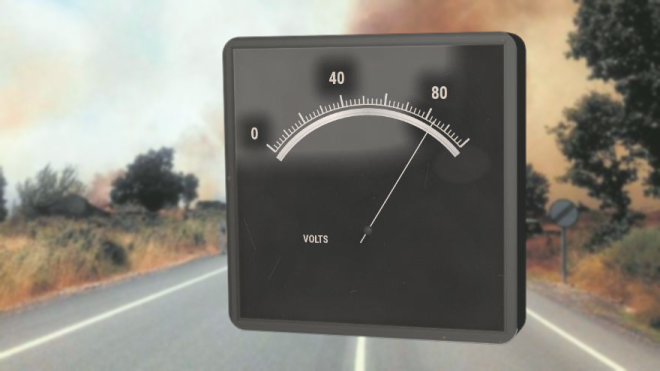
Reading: 84,V
